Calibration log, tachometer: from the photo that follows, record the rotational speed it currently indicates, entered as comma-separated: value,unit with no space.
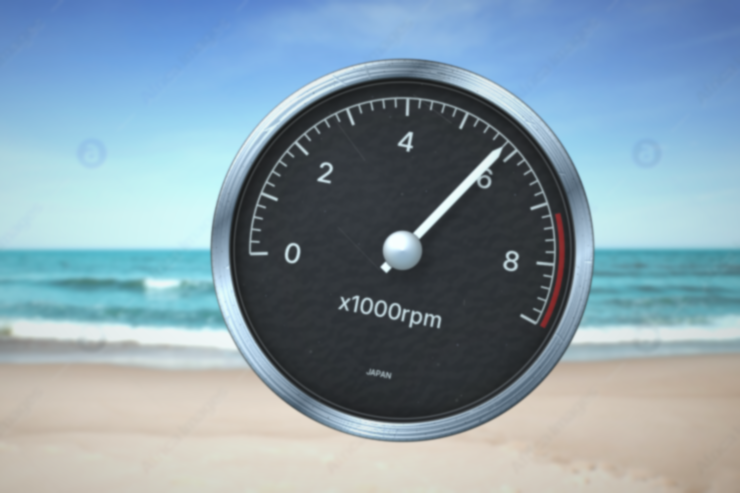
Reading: 5800,rpm
